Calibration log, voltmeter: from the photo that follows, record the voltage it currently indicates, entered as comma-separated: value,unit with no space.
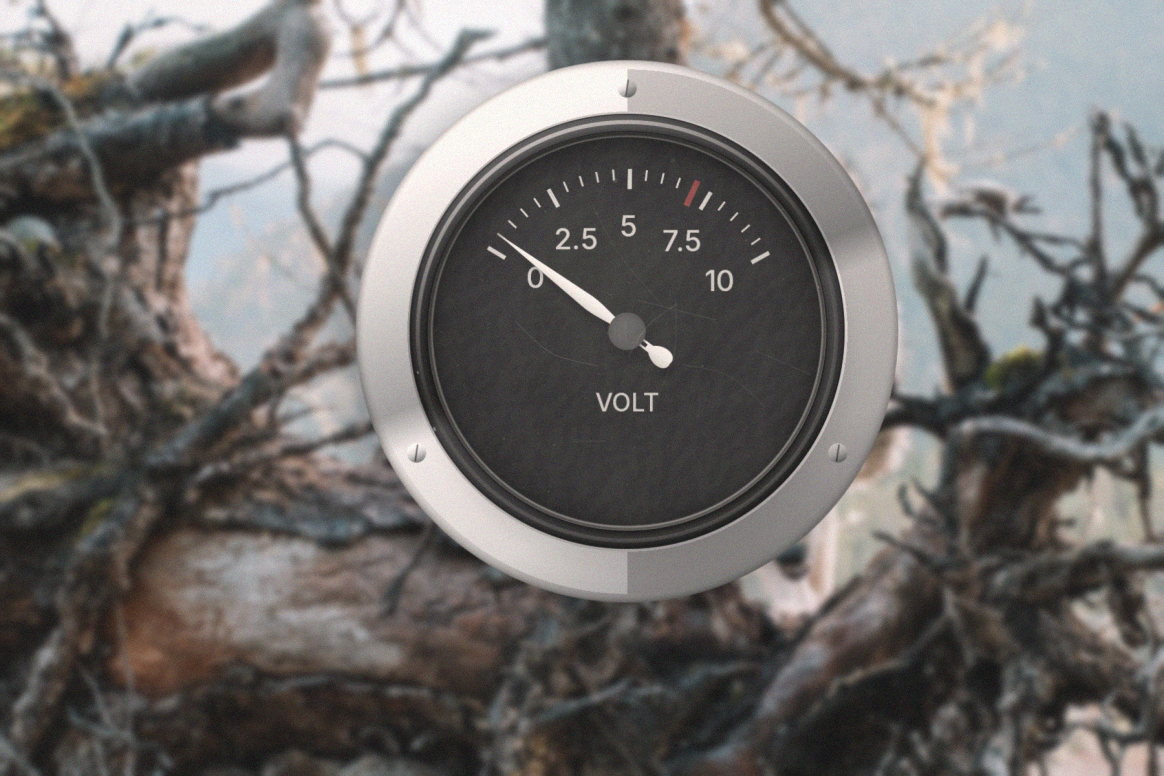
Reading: 0.5,V
